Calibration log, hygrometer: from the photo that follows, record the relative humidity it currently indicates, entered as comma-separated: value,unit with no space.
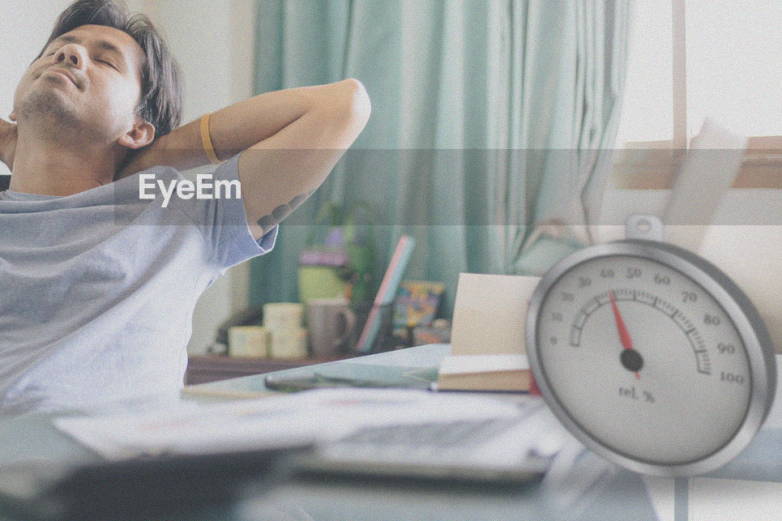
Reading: 40,%
